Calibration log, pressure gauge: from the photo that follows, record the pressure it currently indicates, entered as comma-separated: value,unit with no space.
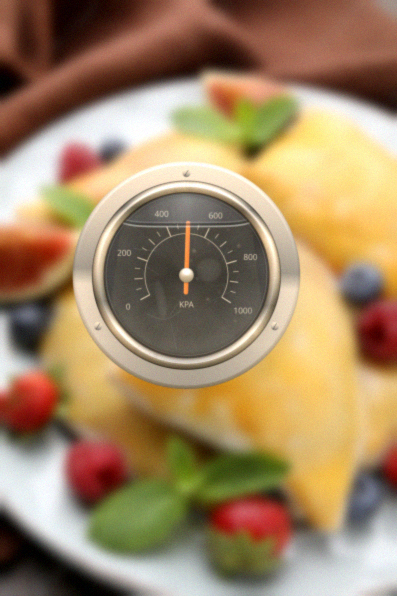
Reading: 500,kPa
